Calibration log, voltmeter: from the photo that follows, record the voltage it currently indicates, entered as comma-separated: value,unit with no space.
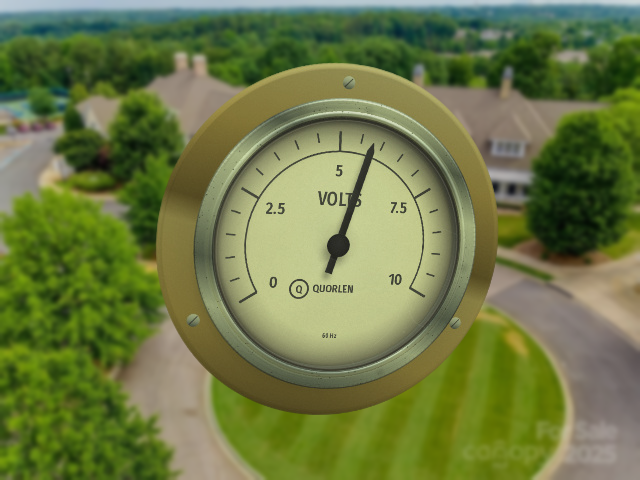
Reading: 5.75,V
